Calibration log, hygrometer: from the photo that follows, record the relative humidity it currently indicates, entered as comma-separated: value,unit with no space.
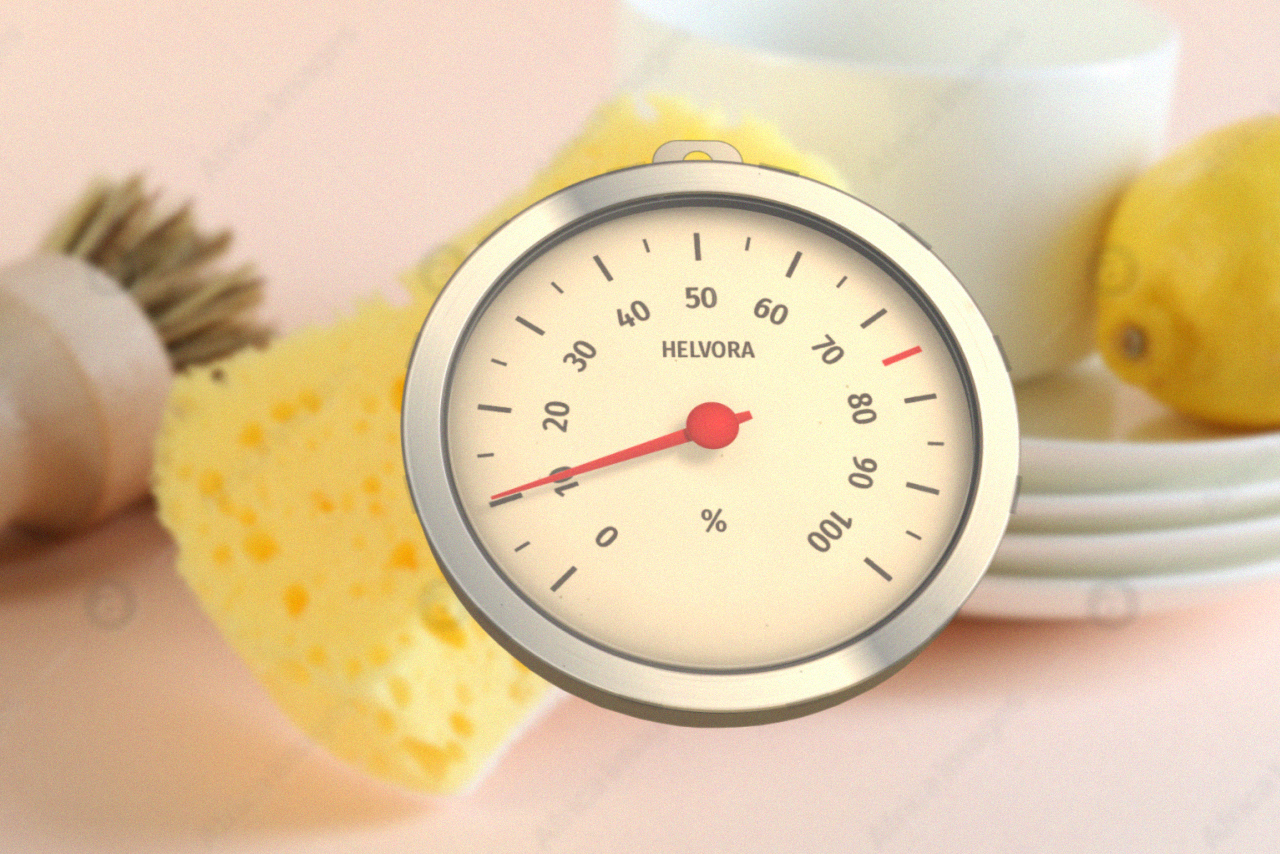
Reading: 10,%
